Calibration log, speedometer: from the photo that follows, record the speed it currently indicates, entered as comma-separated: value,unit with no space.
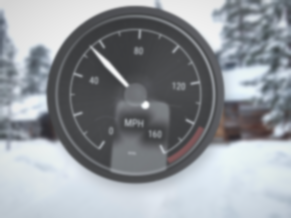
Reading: 55,mph
